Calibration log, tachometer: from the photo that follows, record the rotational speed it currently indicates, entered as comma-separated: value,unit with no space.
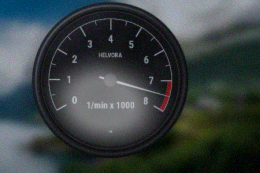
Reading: 7500,rpm
